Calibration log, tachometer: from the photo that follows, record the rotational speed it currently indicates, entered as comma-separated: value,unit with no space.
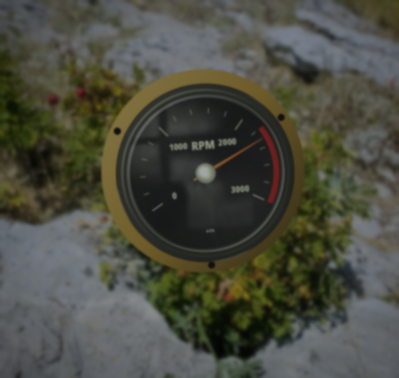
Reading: 2300,rpm
